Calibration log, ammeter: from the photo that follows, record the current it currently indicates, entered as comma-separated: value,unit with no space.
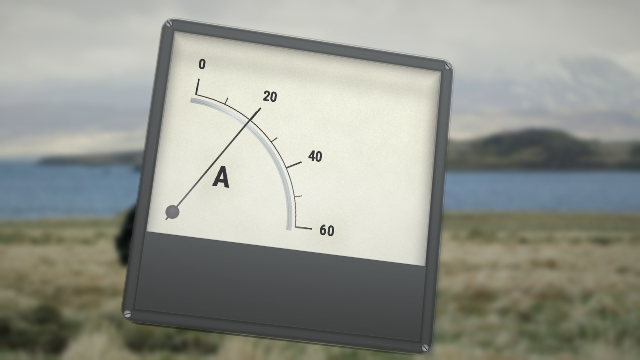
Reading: 20,A
